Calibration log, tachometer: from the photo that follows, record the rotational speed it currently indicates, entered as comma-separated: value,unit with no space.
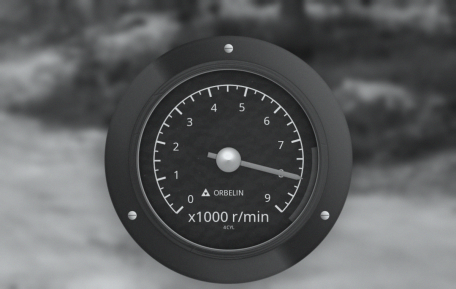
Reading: 8000,rpm
